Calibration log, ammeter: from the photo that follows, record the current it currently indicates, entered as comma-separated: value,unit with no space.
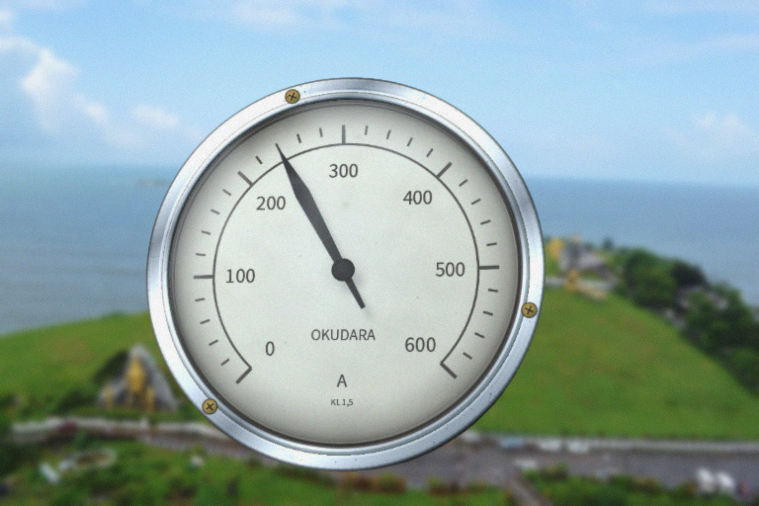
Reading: 240,A
